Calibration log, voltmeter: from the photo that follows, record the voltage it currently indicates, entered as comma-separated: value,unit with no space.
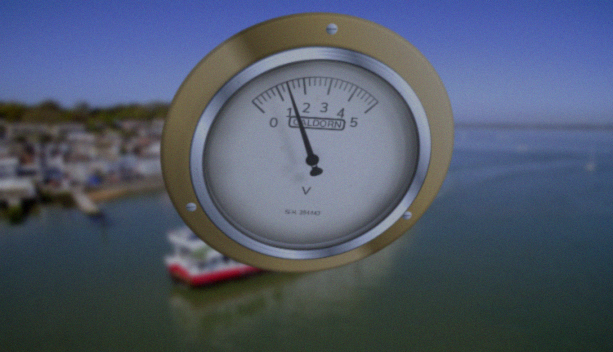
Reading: 1.4,V
